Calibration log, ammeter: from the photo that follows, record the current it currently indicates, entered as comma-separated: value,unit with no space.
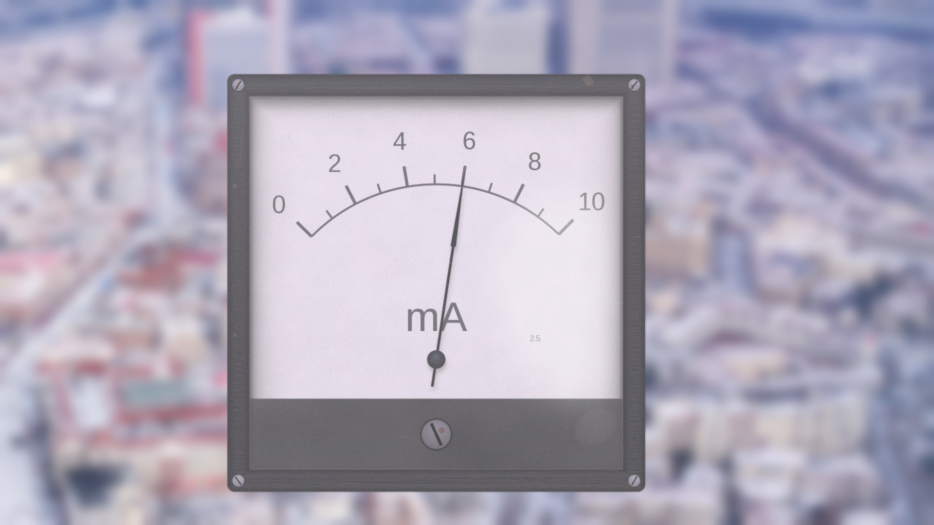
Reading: 6,mA
